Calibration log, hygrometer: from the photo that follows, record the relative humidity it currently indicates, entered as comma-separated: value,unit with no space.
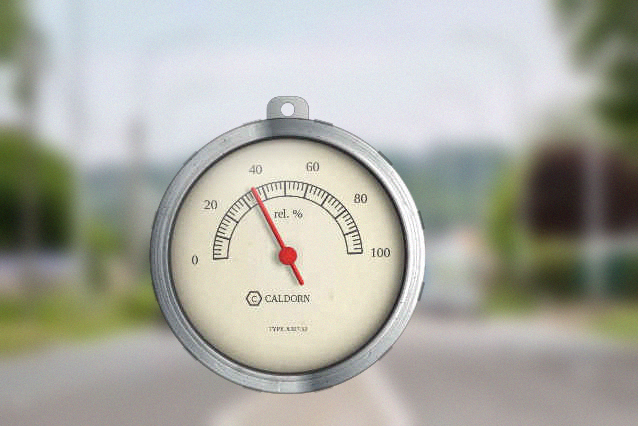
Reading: 36,%
